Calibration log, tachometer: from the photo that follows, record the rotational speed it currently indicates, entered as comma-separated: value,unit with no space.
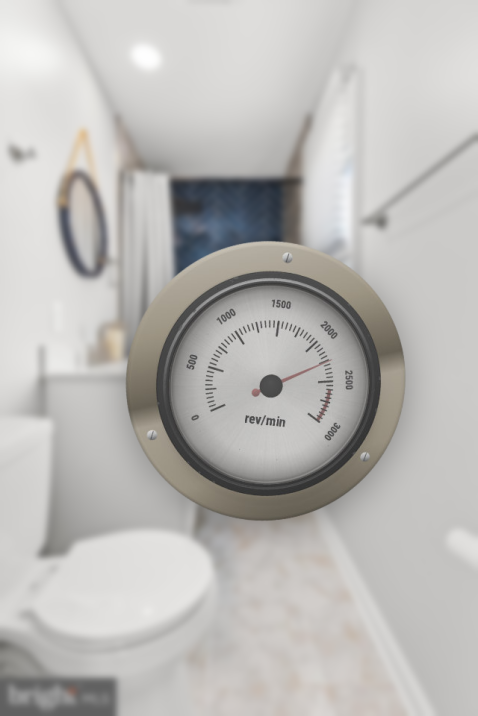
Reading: 2250,rpm
